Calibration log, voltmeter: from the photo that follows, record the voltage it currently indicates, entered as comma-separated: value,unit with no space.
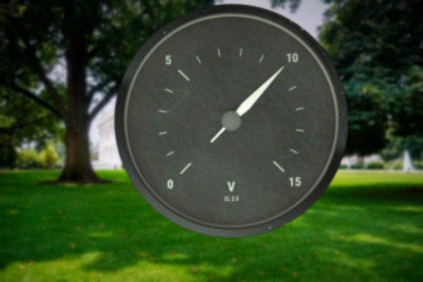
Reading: 10,V
